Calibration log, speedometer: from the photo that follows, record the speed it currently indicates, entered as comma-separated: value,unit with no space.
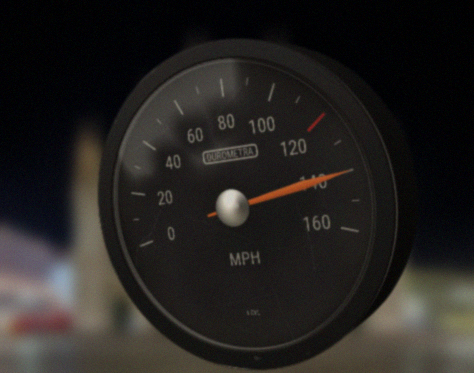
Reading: 140,mph
